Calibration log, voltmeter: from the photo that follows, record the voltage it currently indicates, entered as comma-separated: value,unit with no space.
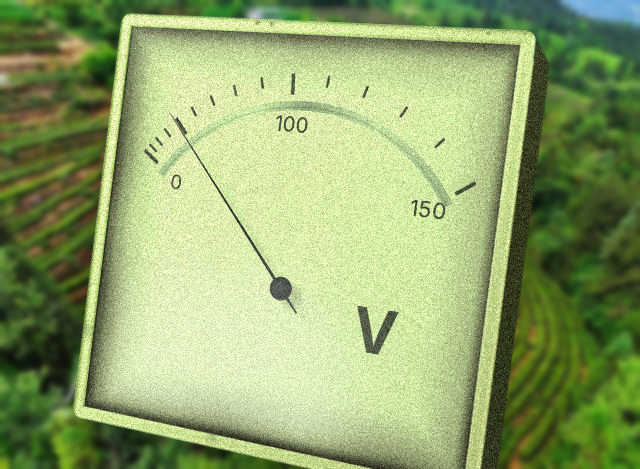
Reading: 50,V
